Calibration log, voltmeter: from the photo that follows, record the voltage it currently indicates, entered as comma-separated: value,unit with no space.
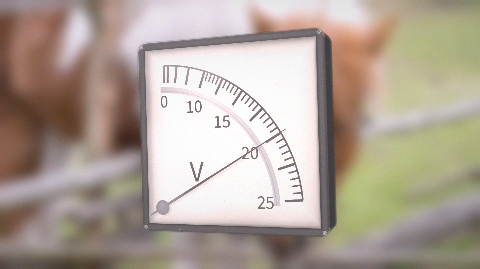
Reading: 20,V
